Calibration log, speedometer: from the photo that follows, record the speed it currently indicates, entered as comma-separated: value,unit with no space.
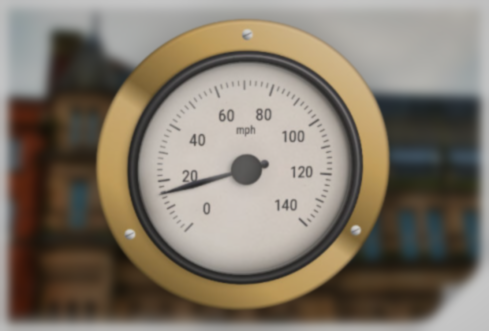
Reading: 16,mph
